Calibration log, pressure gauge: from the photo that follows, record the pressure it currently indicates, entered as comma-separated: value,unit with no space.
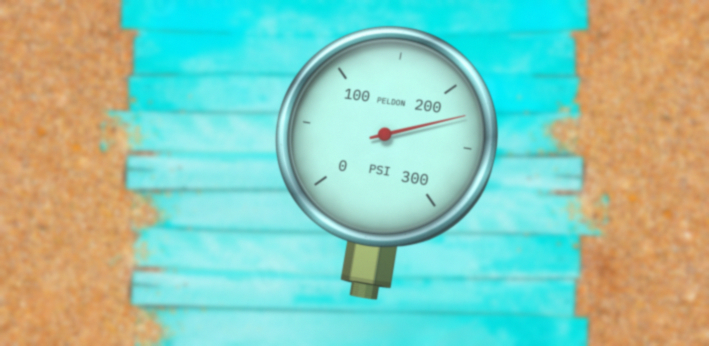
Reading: 225,psi
